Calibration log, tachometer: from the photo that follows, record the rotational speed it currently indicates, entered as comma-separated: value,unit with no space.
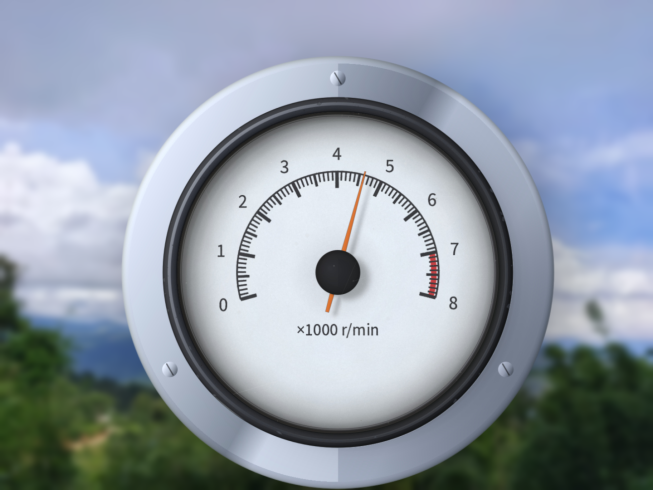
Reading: 4600,rpm
